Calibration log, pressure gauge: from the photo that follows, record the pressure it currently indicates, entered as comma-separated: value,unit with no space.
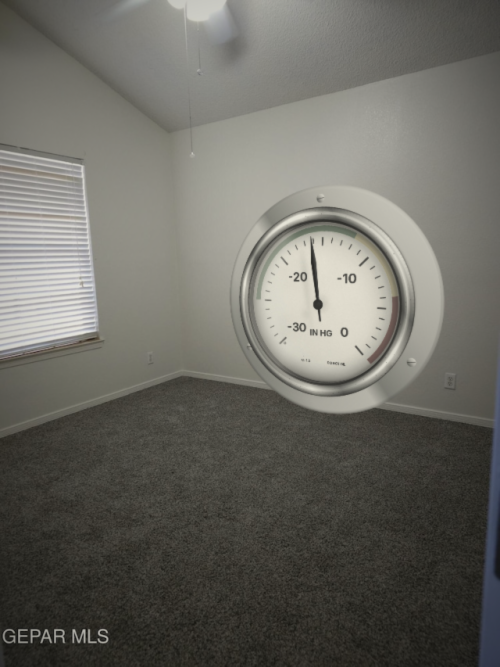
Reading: -16,inHg
